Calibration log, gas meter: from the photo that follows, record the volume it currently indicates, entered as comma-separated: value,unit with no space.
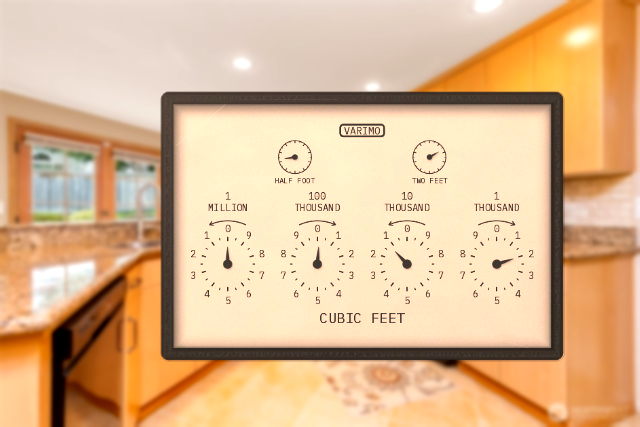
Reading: 1200,ft³
